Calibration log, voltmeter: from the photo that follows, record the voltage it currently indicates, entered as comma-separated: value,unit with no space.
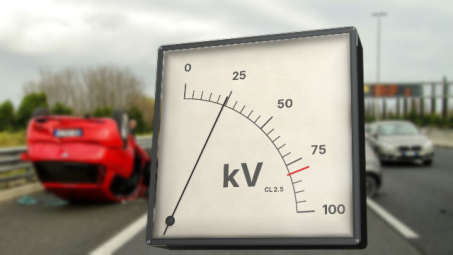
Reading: 25,kV
